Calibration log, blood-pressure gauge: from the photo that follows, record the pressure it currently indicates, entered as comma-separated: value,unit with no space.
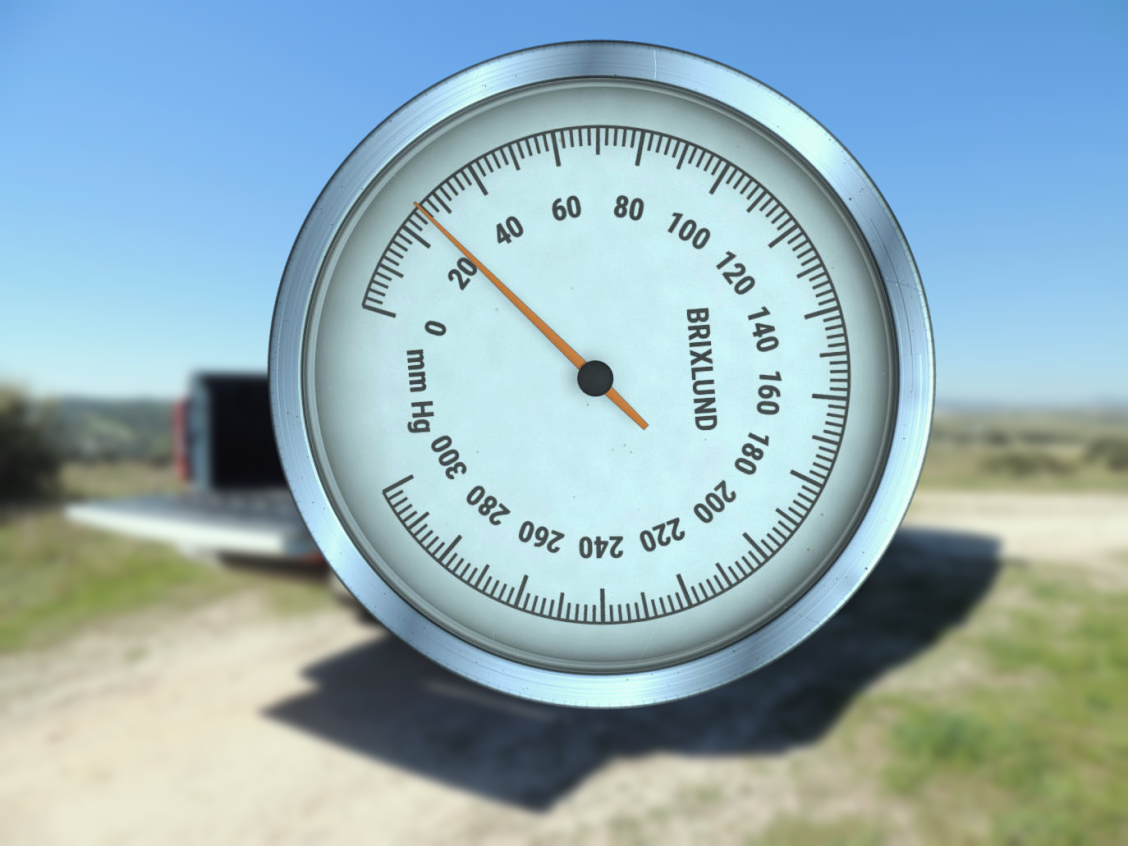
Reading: 26,mmHg
